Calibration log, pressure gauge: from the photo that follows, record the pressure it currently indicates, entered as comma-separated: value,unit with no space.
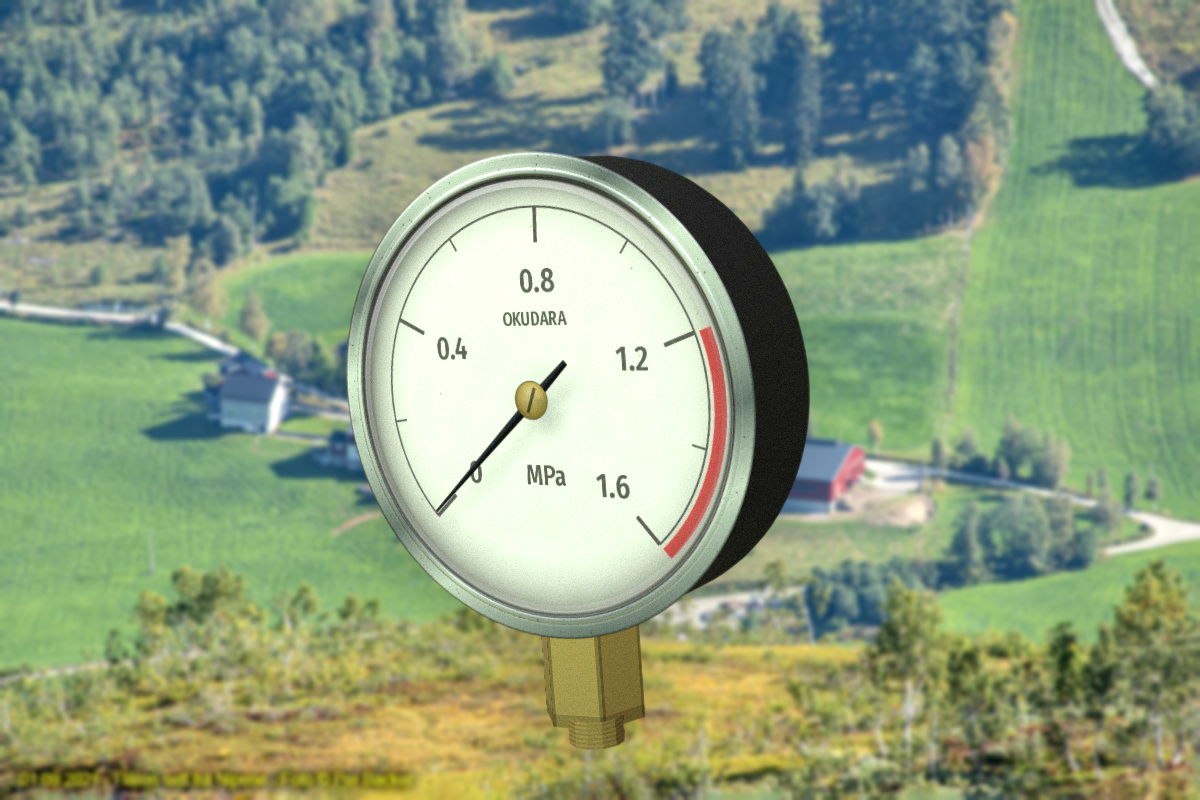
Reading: 0,MPa
